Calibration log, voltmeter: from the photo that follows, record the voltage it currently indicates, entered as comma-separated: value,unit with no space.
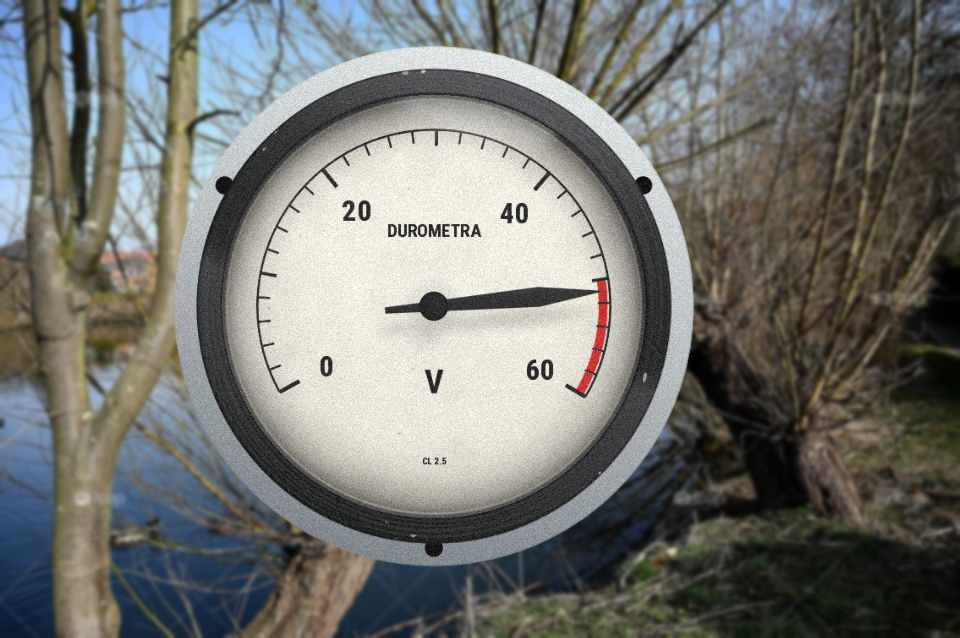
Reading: 51,V
